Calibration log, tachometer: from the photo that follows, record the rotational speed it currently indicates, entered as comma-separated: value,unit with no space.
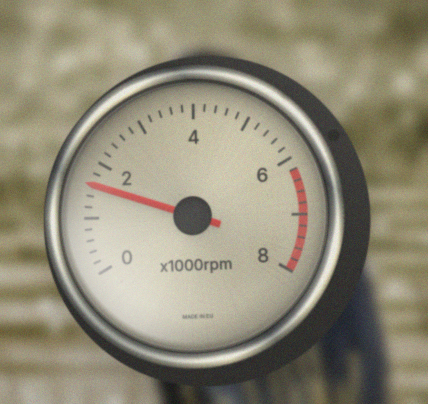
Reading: 1600,rpm
